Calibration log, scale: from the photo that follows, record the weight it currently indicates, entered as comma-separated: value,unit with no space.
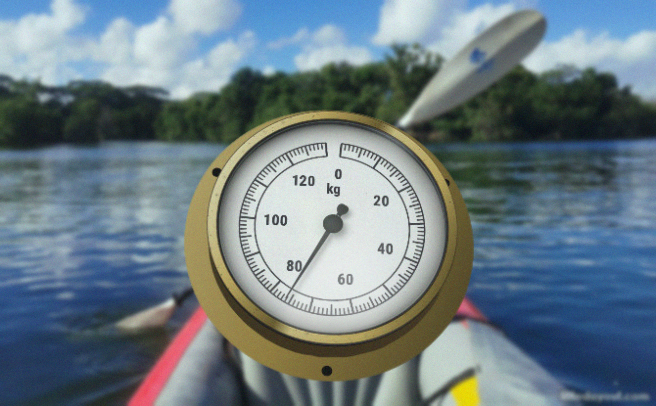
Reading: 76,kg
